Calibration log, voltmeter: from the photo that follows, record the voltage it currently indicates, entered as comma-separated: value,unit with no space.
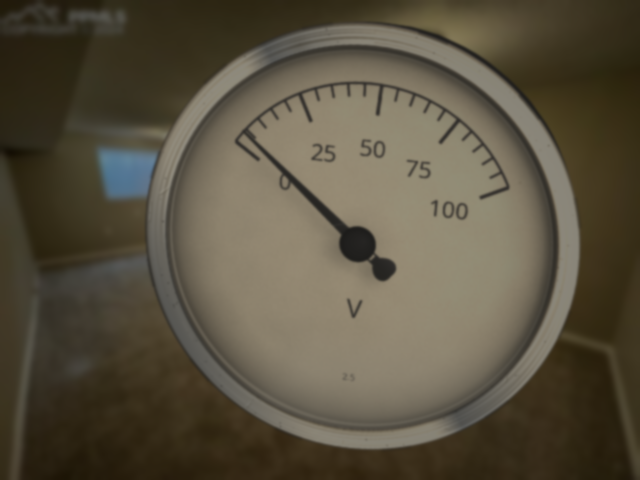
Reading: 5,V
